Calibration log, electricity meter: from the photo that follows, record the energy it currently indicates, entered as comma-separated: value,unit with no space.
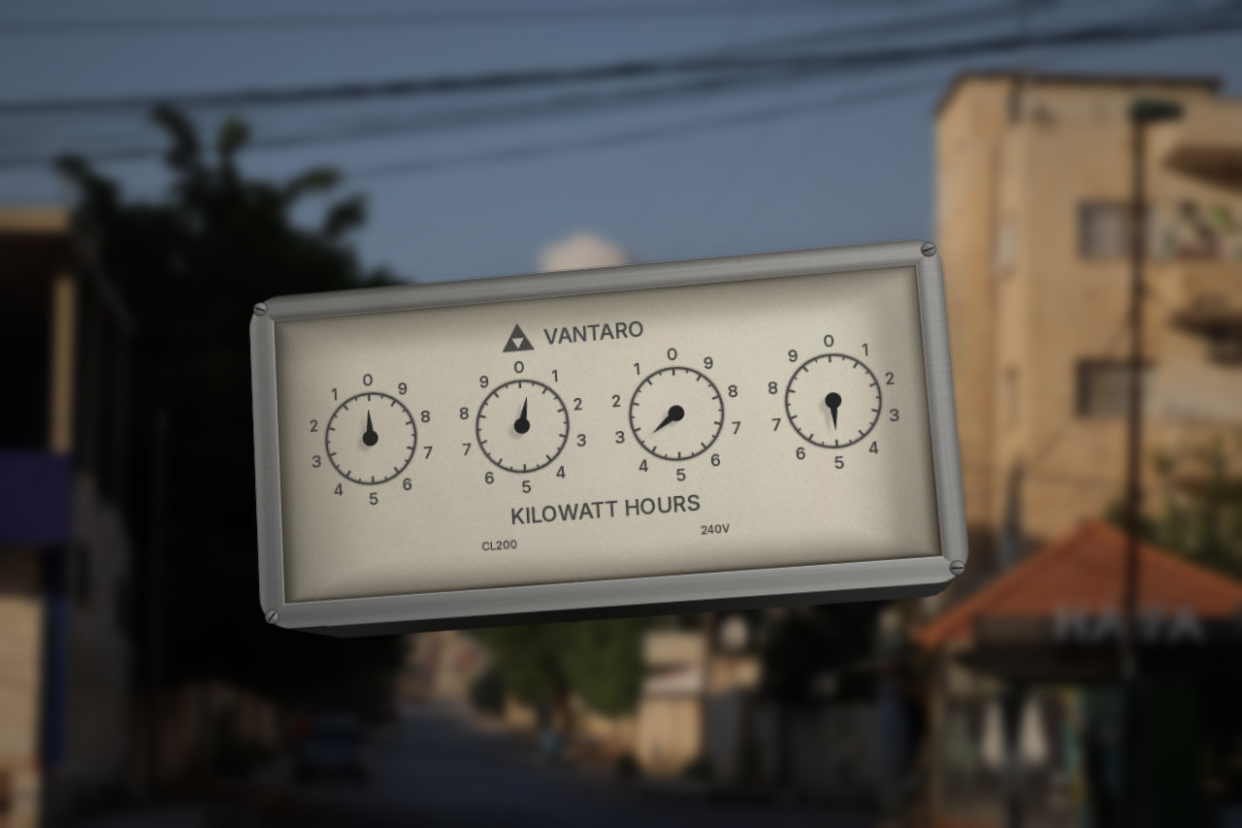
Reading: 35,kWh
